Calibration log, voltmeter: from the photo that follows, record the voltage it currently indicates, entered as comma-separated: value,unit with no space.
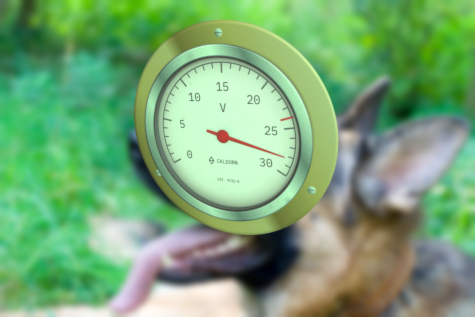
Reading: 28,V
